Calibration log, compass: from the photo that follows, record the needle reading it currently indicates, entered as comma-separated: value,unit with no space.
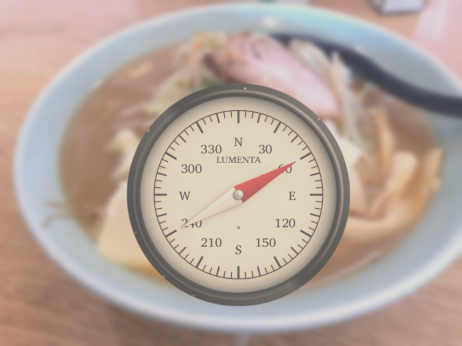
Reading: 60,°
